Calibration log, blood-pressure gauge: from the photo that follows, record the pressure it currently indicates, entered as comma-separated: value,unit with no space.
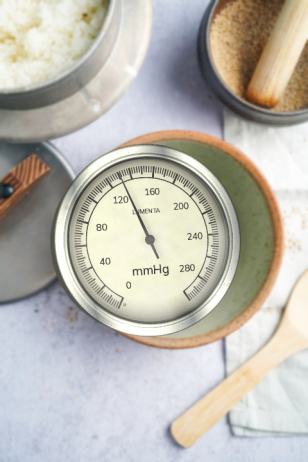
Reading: 130,mmHg
